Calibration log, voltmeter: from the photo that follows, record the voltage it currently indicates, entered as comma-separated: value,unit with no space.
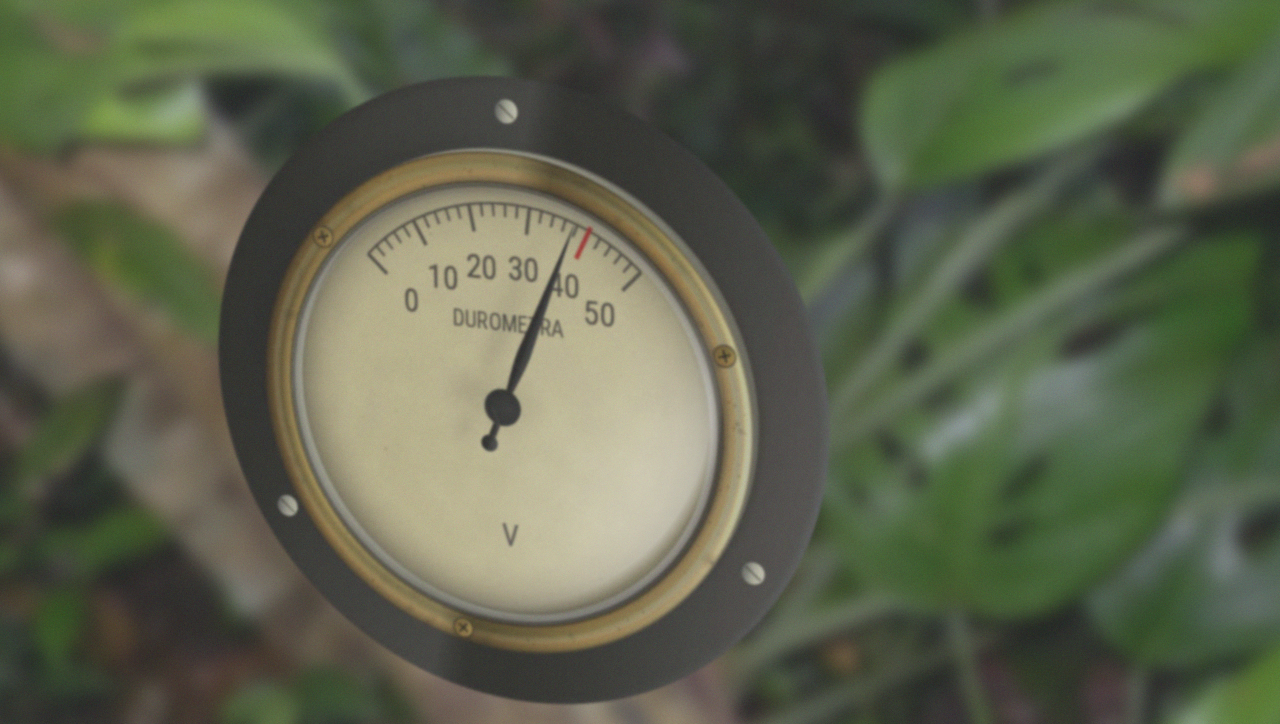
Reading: 38,V
